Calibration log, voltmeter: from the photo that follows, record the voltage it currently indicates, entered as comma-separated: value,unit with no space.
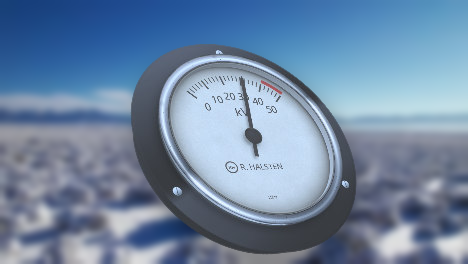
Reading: 30,kV
